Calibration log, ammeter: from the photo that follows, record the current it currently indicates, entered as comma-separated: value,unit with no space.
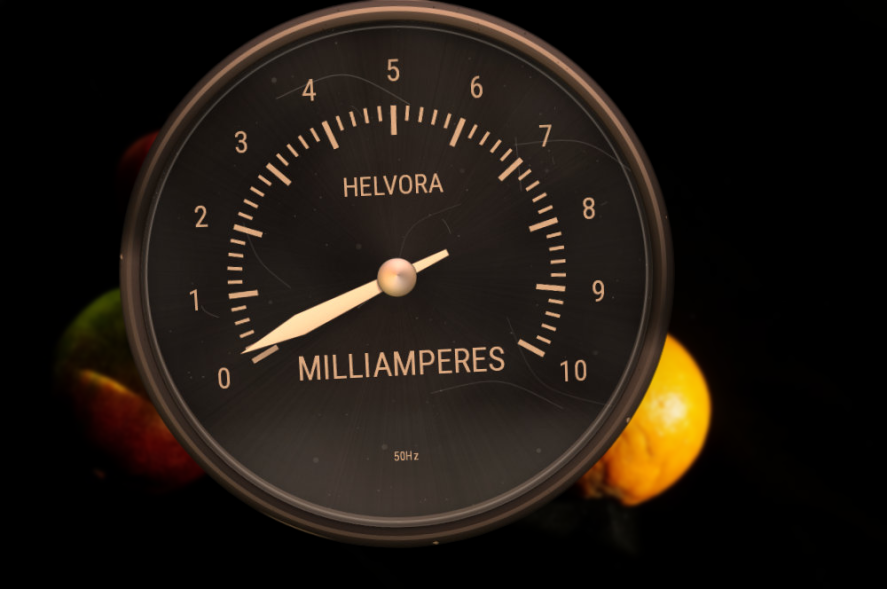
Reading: 0.2,mA
